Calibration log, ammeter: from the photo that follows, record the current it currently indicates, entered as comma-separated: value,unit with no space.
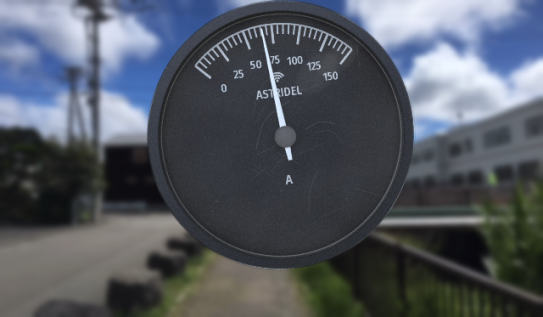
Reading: 65,A
